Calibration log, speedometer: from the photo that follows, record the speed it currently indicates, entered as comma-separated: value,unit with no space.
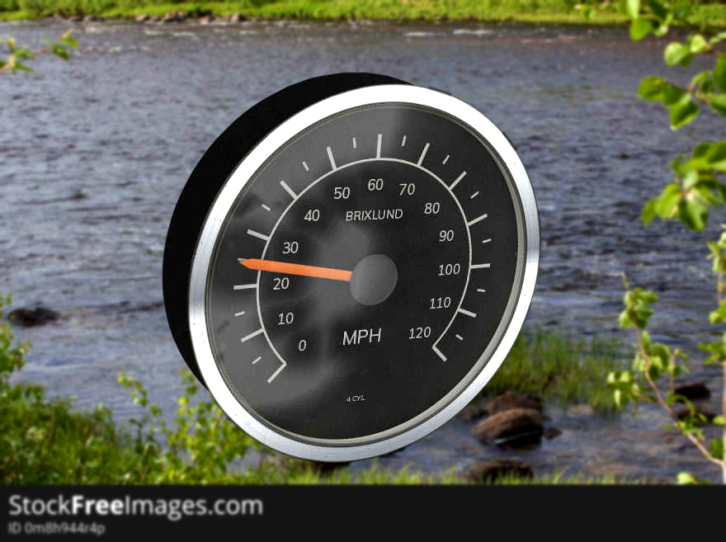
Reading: 25,mph
